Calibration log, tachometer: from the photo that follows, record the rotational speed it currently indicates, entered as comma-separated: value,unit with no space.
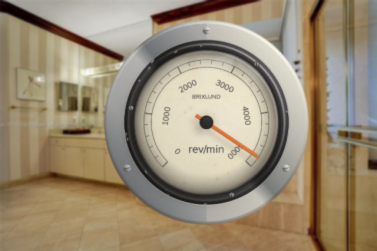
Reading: 4800,rpm
